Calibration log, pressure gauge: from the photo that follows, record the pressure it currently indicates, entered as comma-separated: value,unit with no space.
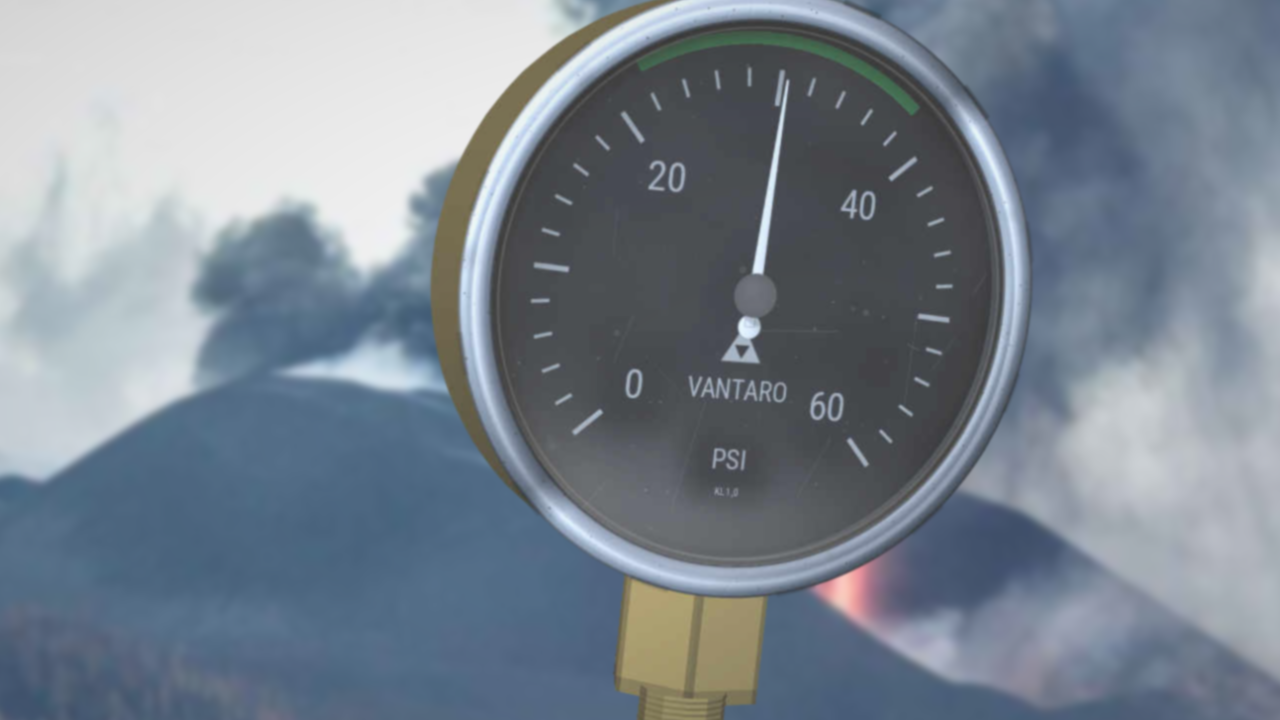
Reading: 30,psi
